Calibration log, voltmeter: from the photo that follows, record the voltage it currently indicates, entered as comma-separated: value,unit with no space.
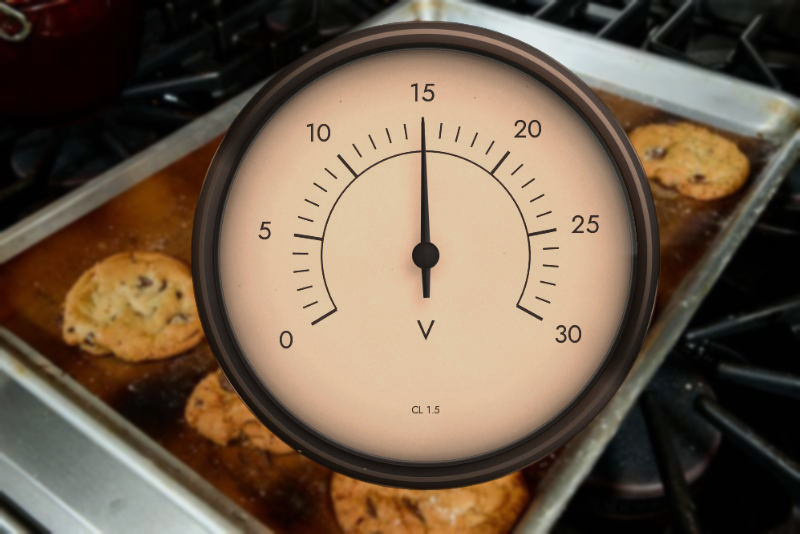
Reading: 15,V
